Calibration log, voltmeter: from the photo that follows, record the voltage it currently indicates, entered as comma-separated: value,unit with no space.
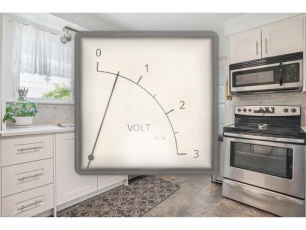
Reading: 0.5,V
